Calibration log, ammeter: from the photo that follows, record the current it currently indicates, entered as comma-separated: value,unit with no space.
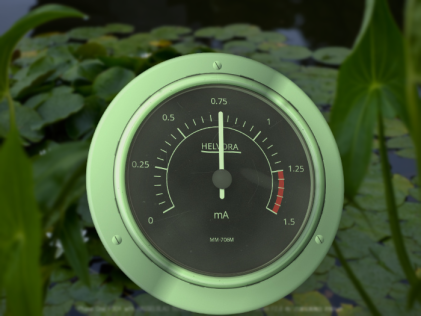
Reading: 0.75,mA
